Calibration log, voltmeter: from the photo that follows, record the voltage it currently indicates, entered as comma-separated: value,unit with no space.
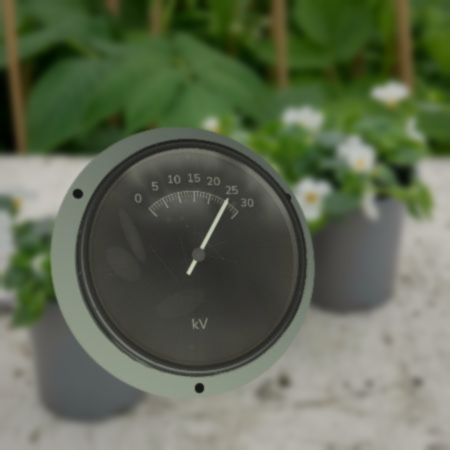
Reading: 25,kV
